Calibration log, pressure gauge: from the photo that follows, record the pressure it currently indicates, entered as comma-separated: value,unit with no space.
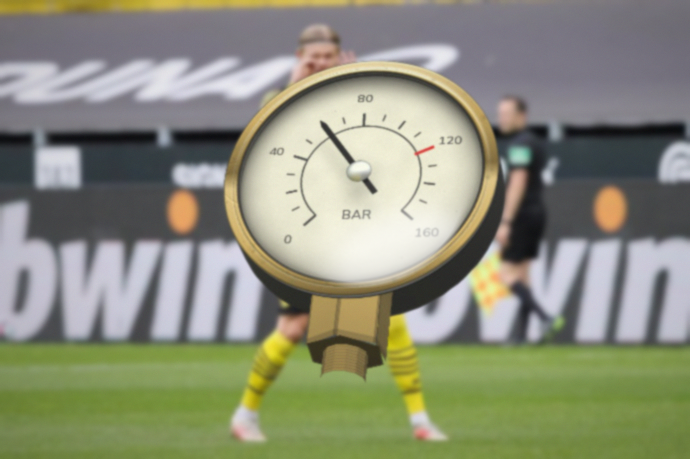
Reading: 60,bar
